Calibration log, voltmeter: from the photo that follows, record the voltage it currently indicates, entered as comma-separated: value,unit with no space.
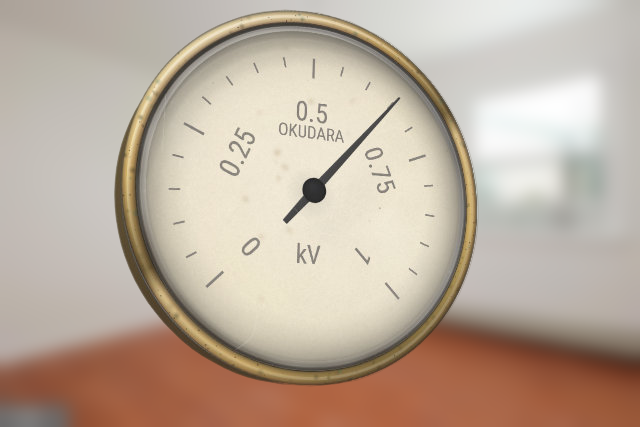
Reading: 0.65,kV
